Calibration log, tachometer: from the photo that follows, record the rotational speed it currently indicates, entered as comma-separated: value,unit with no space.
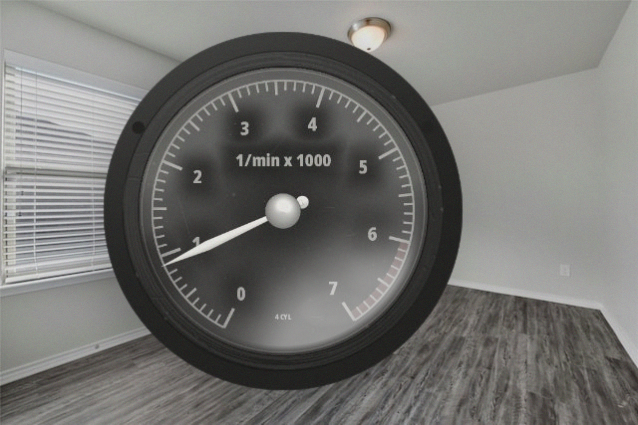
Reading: 900,rpm
